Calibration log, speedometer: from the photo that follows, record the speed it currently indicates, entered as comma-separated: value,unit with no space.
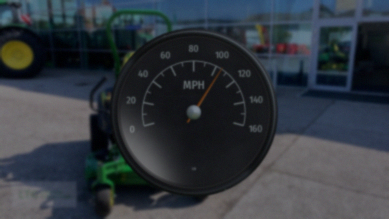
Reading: 105,mph
